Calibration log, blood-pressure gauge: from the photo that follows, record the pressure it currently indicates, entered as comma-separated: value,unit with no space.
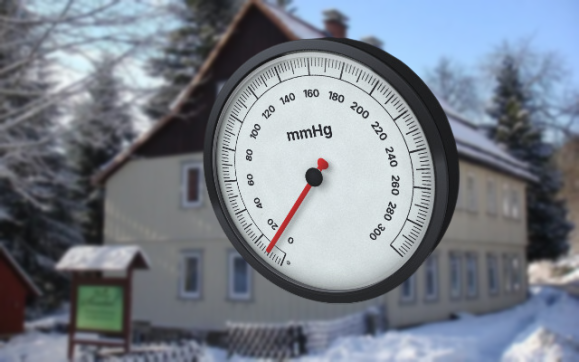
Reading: 10,mmHg
